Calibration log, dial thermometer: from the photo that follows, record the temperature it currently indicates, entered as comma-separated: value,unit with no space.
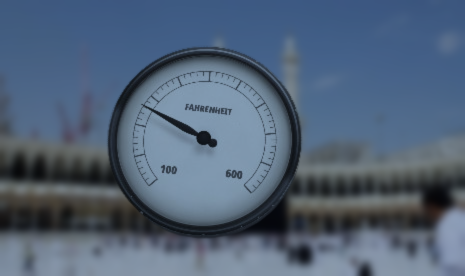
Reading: 230,°F
